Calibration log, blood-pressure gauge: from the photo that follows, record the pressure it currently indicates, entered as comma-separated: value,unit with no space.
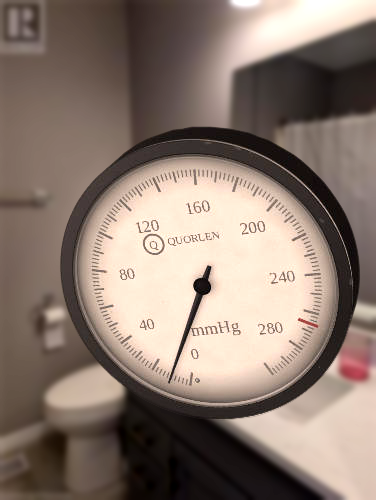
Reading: 10,mmHg
